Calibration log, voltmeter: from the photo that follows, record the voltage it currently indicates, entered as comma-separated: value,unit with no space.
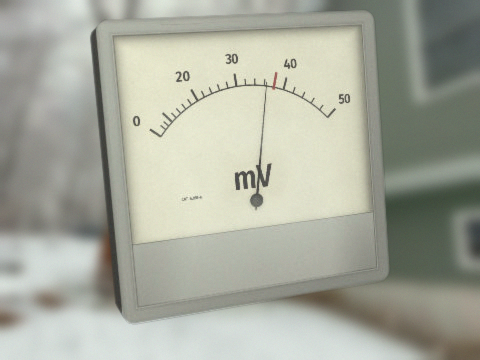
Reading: 36,mV
